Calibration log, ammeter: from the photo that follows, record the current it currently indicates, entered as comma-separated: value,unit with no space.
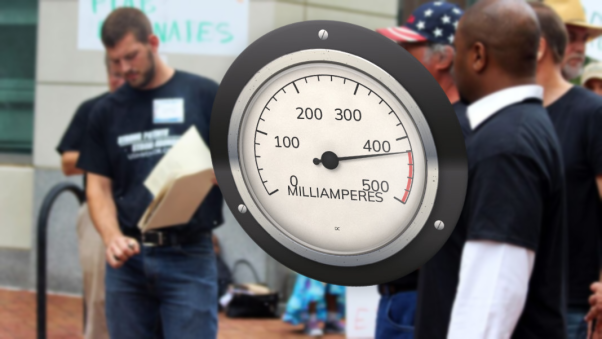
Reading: 420,mA
